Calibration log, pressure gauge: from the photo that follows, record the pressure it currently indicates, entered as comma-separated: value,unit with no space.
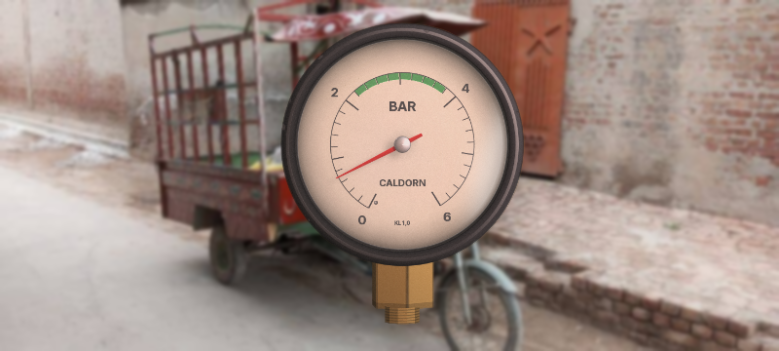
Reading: 0.7,bar
